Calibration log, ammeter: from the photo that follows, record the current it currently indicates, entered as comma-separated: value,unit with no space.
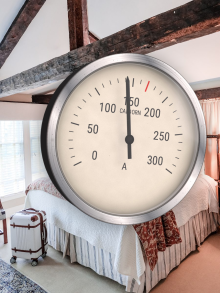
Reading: 140,A
